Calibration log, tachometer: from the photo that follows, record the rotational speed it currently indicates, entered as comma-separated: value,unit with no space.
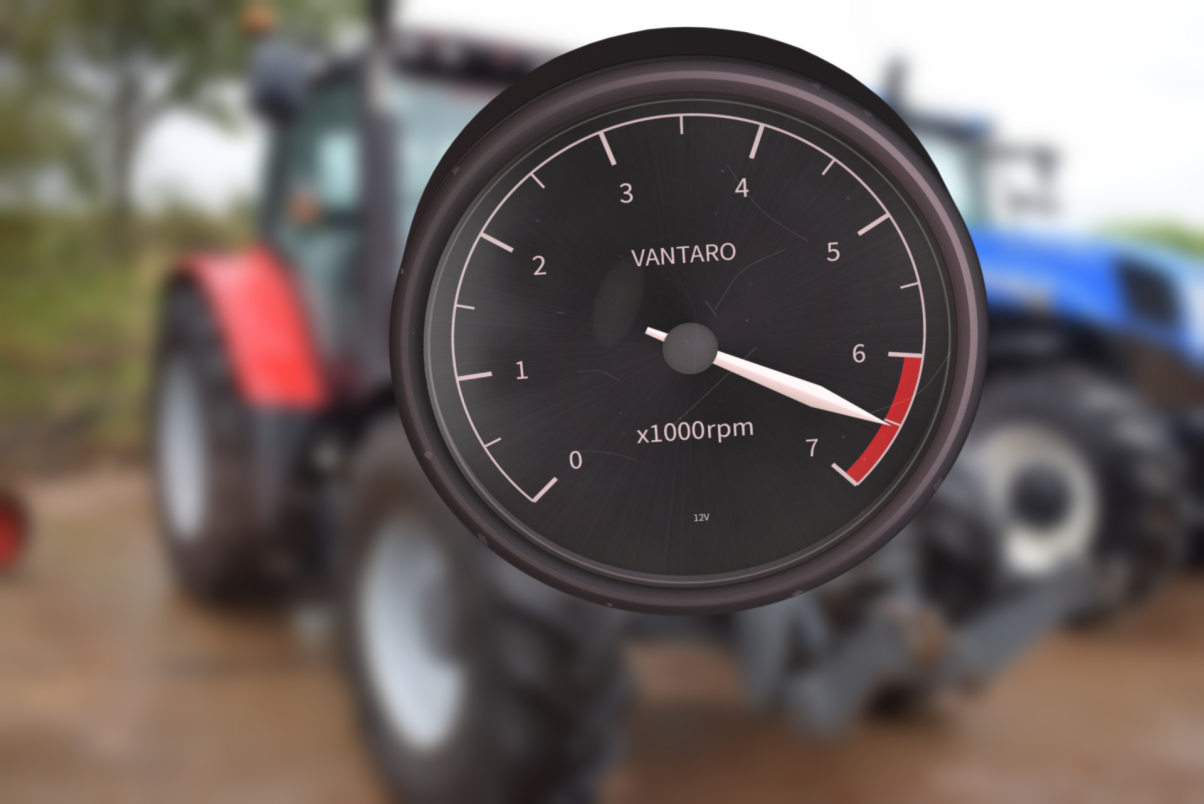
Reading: 6500,rpm
